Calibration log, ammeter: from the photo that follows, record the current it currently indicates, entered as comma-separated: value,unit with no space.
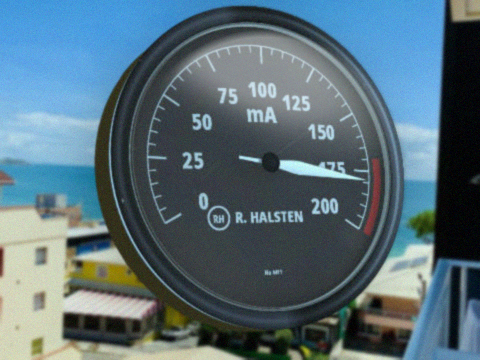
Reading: 180,mA
